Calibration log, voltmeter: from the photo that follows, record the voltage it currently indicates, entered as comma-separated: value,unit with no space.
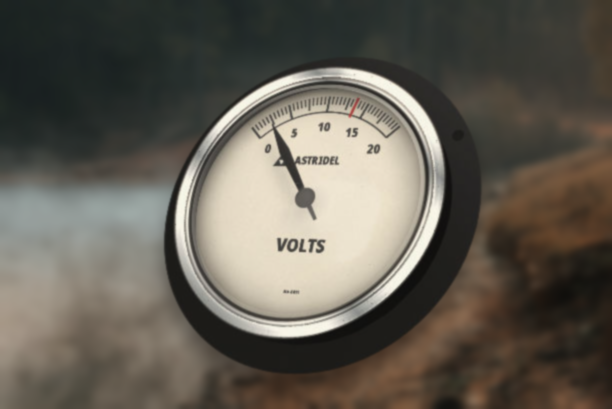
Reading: 2.5,V
